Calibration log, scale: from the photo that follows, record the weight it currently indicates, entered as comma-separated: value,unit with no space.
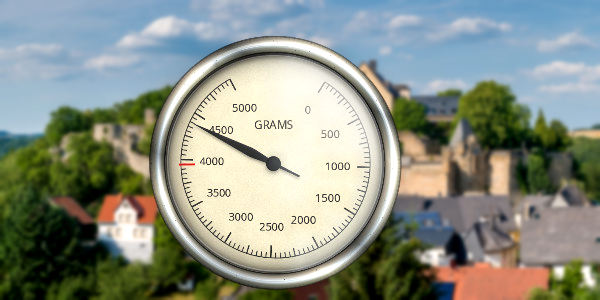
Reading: 4400,g
